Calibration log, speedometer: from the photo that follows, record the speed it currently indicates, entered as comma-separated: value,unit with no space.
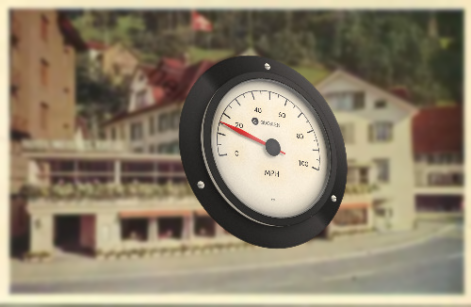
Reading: 15,mph
